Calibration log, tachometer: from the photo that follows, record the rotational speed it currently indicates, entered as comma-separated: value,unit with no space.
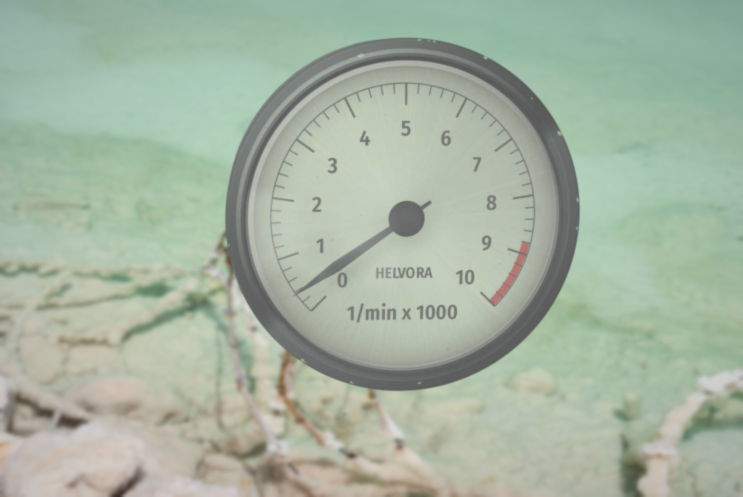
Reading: 400,rpm
